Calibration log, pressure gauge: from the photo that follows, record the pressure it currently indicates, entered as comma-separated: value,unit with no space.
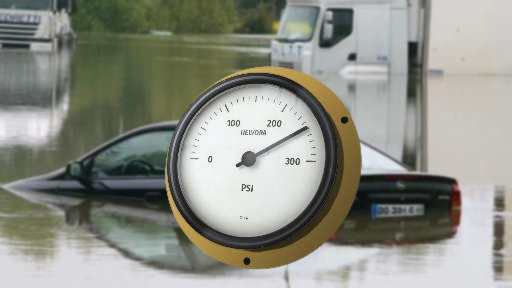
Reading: 250,psi
